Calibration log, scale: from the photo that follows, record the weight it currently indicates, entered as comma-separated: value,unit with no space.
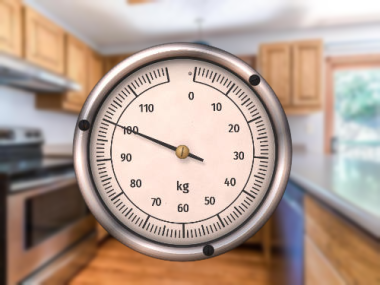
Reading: 100,kg
